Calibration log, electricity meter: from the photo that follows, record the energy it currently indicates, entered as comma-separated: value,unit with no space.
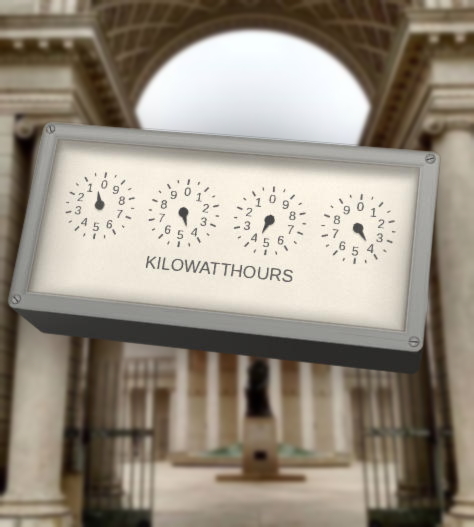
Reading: 444,kWh
